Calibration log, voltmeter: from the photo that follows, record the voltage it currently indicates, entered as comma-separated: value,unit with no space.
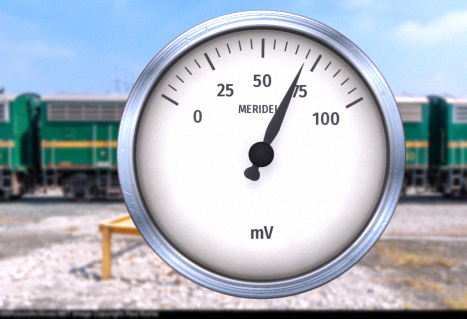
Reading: 70,mV
